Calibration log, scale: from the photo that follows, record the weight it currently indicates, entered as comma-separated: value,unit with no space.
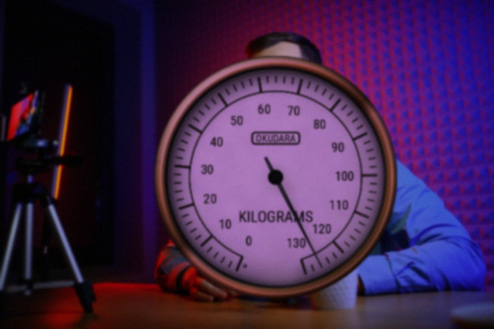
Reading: 126,kg
